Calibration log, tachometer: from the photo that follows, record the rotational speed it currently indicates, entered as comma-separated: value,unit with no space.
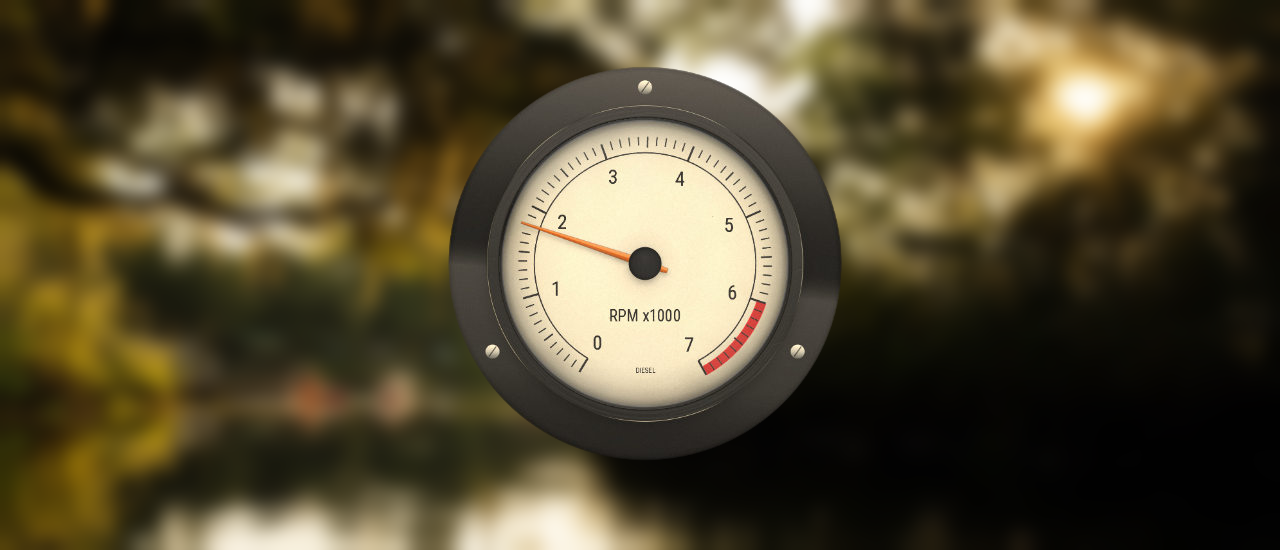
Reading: 1800,rpm
